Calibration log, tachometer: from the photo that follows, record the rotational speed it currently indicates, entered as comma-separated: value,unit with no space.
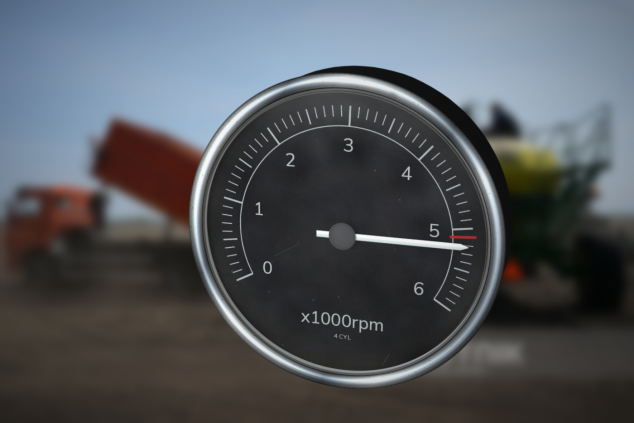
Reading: 5200,rpm
